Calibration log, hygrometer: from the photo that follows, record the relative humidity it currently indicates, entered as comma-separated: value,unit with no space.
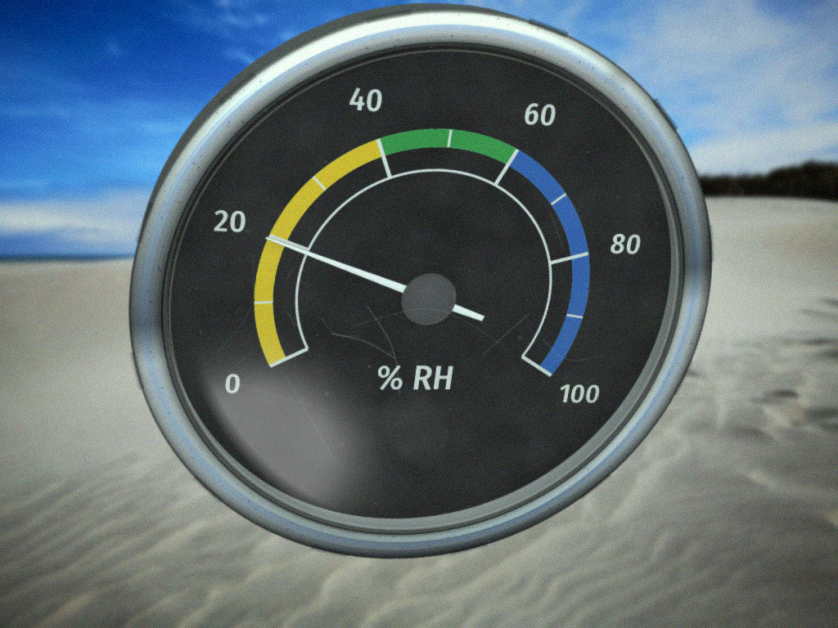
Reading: 20,%
